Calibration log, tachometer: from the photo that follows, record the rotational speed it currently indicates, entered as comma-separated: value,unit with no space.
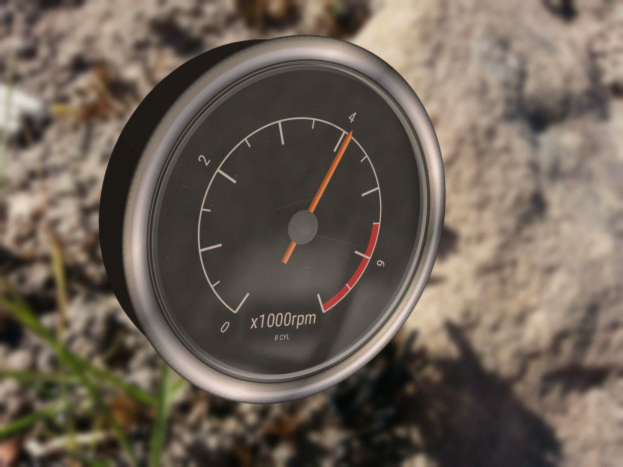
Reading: 4000,rpm
